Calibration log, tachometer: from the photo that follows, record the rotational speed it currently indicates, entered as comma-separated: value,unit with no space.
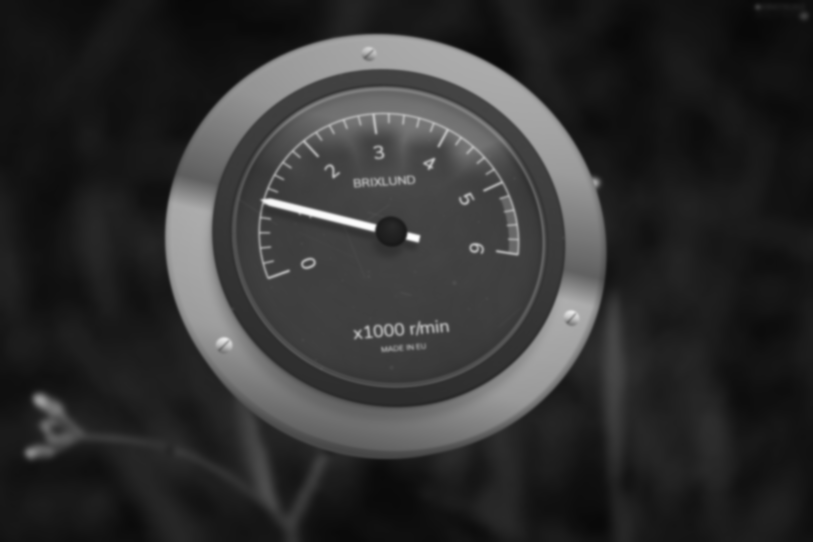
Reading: 1000,rpm
